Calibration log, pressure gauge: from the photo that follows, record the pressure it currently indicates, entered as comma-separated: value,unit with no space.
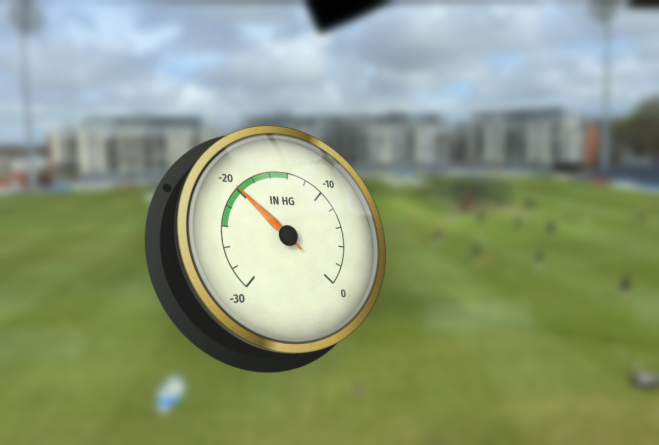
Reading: -20,inHg
